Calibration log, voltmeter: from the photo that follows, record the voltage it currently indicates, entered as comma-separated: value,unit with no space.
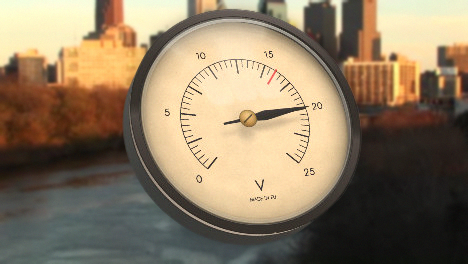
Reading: 20,V
